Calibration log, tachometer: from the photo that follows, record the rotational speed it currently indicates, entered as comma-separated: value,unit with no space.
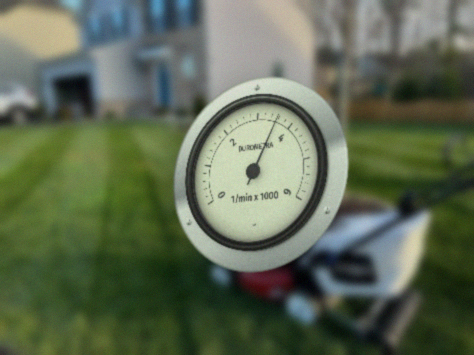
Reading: 3600,rpm
